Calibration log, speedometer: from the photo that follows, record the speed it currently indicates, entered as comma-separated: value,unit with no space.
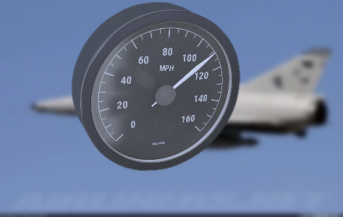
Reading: 110,mph
